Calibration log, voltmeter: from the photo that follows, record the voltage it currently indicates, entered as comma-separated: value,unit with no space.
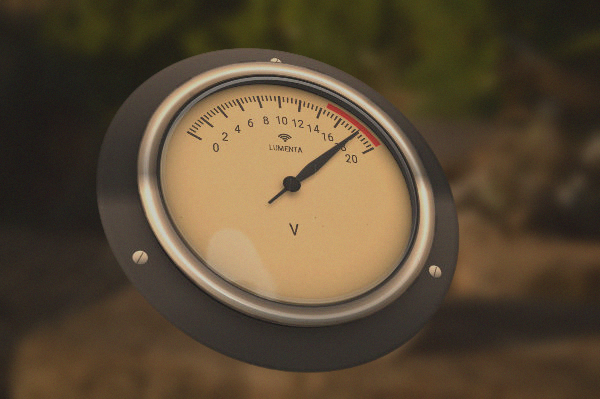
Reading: 18,V
